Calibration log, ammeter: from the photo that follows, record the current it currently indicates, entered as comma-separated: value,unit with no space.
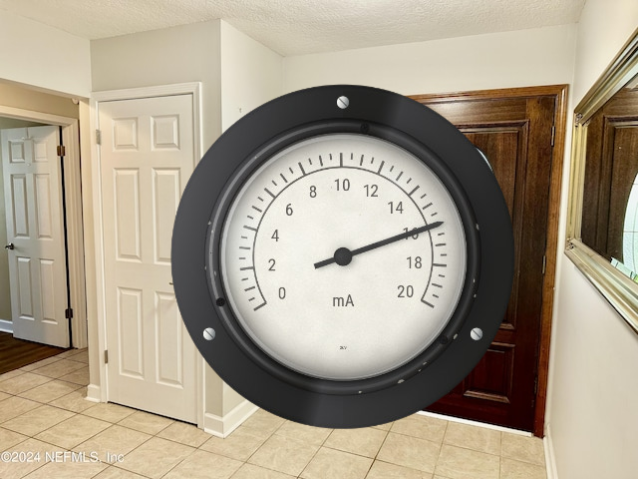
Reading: 16,mA
